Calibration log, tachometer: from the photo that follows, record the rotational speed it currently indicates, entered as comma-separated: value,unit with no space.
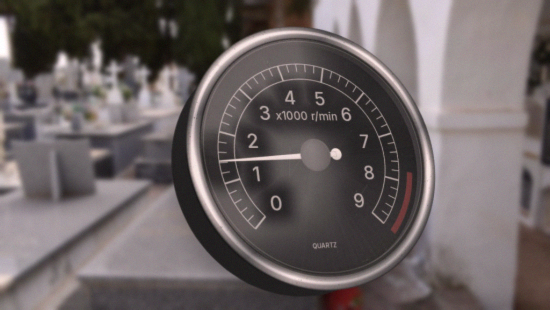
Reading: 1400,rpm
